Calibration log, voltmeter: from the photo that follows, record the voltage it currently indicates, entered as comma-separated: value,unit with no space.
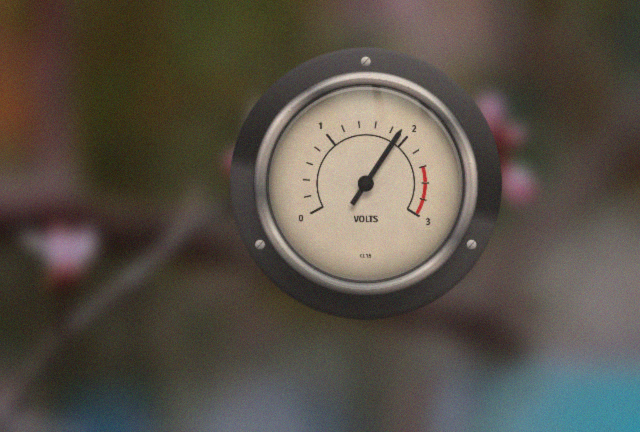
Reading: 1.9,V
